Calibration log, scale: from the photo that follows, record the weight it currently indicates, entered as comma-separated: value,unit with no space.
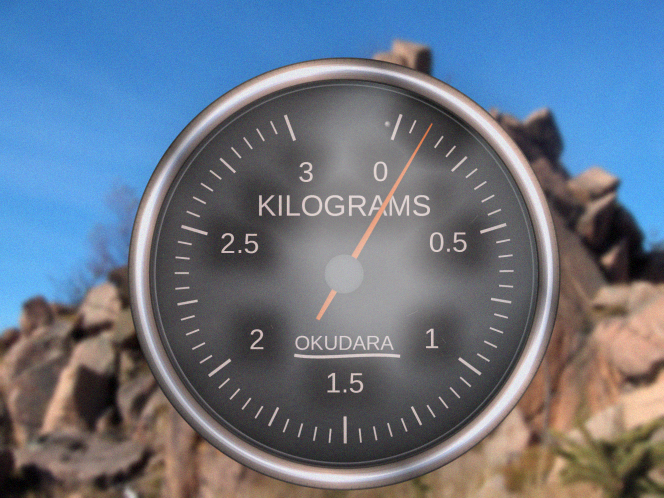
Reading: 0.1,kg
